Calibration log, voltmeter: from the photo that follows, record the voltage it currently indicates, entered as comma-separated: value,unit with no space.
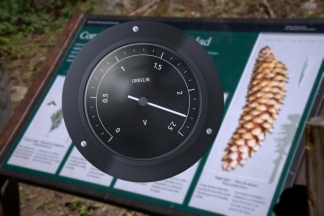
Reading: 2.3,V
